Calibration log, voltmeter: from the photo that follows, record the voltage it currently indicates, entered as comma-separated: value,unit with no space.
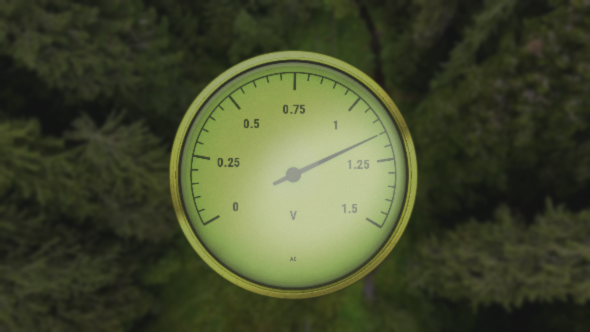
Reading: 1.15,V
